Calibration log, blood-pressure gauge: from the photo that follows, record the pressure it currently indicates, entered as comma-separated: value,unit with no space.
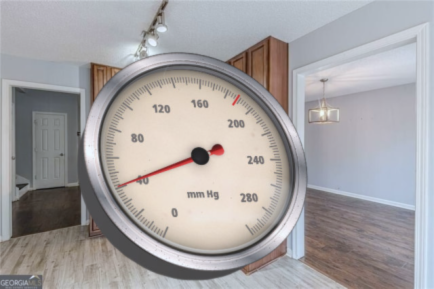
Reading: 40,mmHg
